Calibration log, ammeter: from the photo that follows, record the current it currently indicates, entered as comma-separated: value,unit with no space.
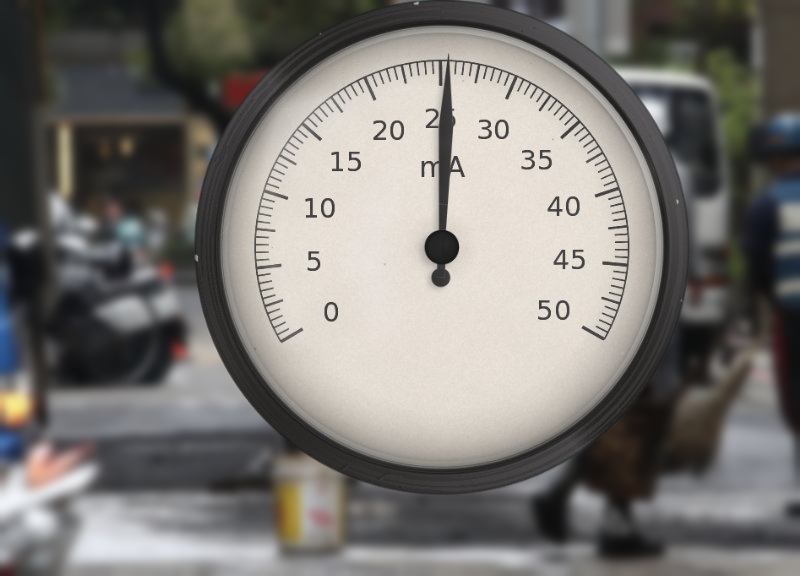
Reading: 25.5,mA
